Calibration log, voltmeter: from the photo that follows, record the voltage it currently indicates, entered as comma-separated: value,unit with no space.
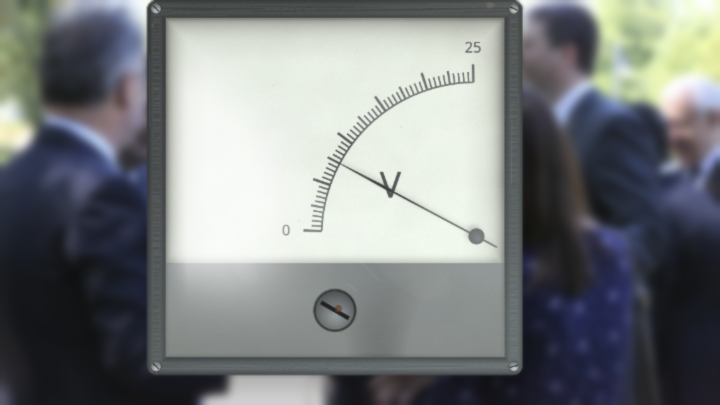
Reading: 7.5,V
